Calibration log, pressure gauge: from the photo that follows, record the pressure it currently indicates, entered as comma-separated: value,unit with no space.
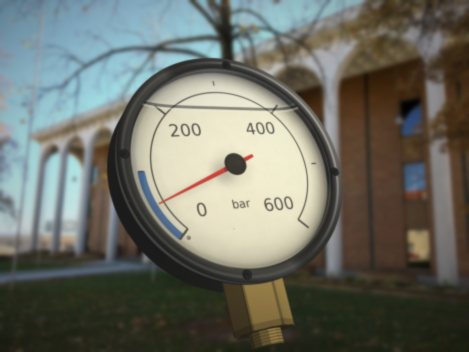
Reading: 50,bar
